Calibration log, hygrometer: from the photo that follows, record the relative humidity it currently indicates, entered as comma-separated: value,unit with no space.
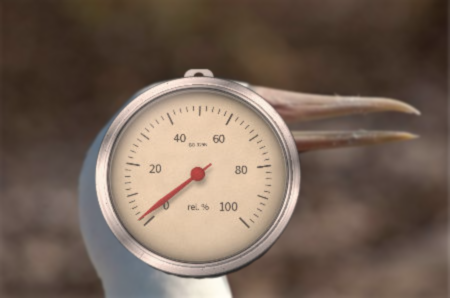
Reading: 2,%
